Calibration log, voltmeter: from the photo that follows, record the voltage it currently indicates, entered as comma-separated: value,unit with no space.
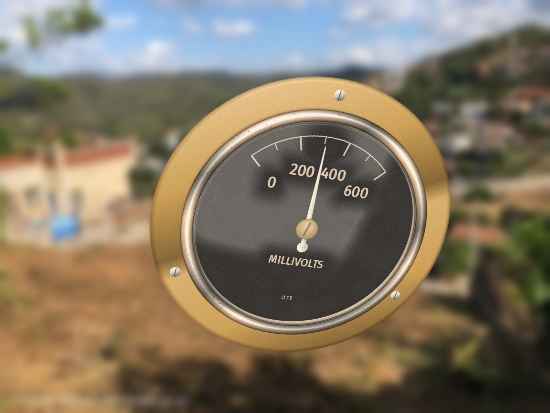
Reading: 300,mV
